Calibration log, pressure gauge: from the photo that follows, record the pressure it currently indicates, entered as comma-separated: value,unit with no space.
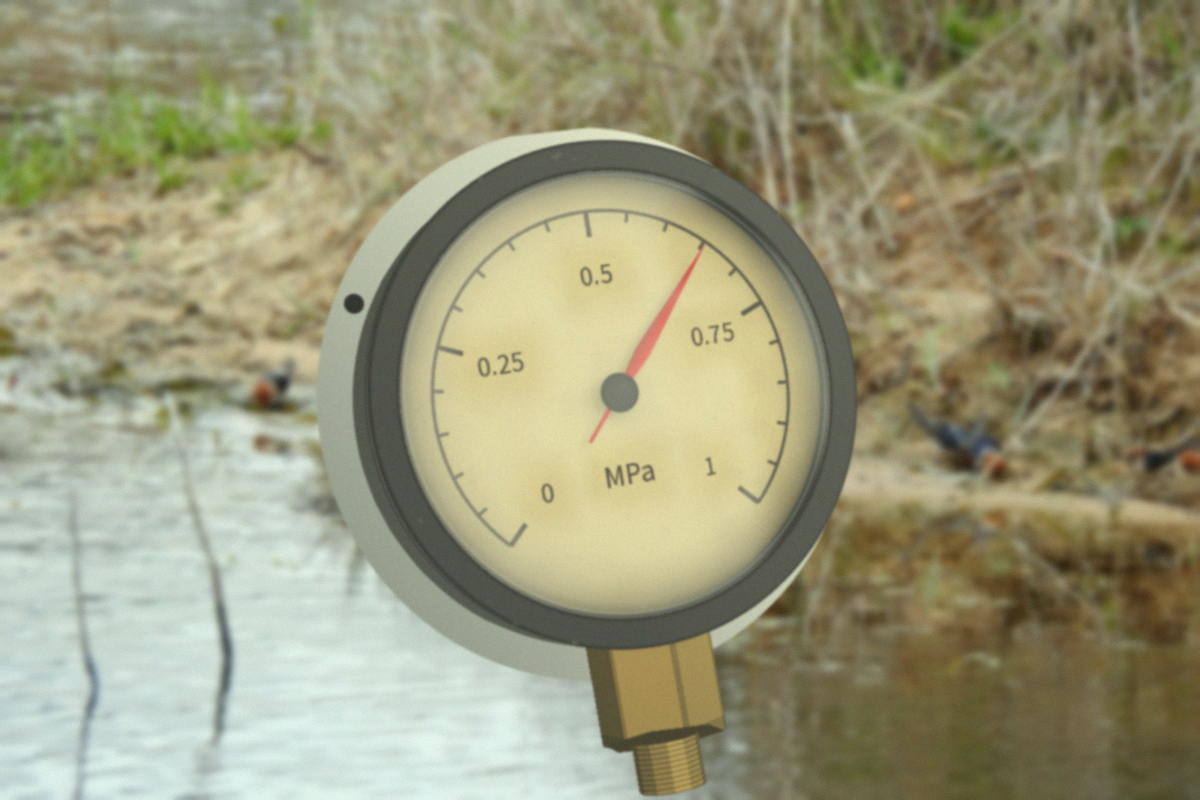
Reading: 0.65,MPa
